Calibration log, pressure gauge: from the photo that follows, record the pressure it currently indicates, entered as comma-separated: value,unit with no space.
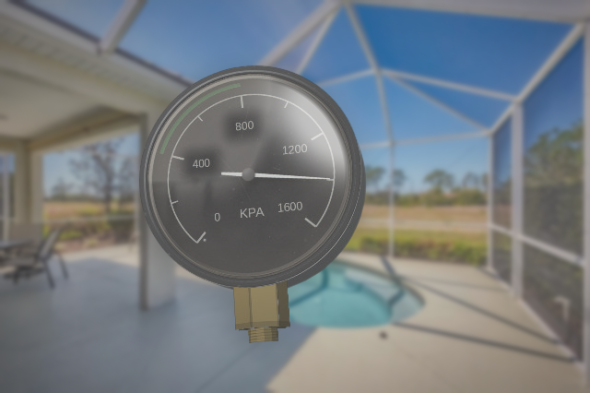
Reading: 1400,kPa
